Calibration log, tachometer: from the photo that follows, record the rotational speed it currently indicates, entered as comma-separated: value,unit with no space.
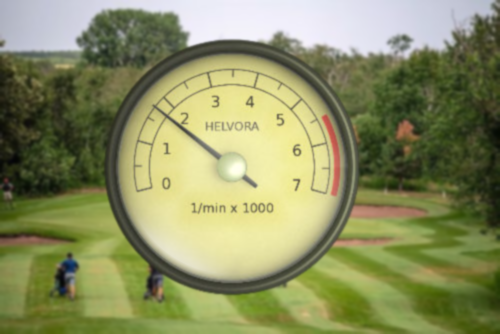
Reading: 1750,rpm
